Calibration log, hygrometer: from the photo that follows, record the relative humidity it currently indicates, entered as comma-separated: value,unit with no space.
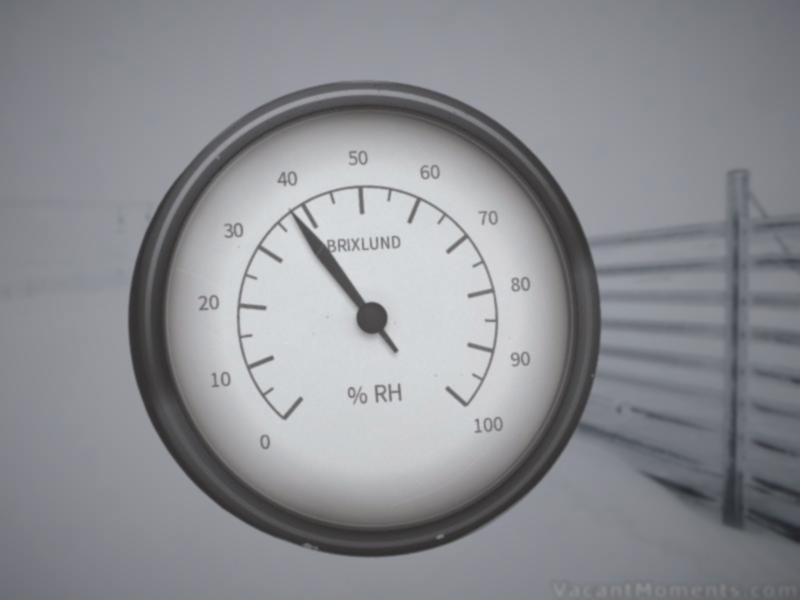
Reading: 37.5,%
